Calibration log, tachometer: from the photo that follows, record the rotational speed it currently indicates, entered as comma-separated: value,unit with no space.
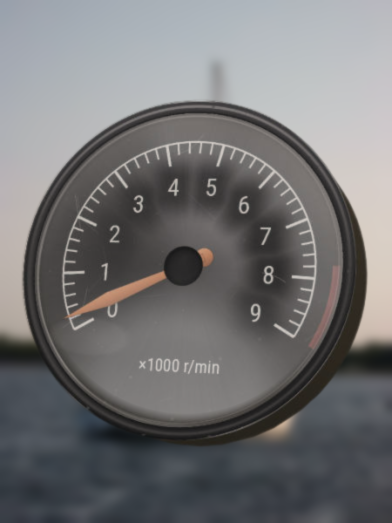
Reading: 200,rpm
